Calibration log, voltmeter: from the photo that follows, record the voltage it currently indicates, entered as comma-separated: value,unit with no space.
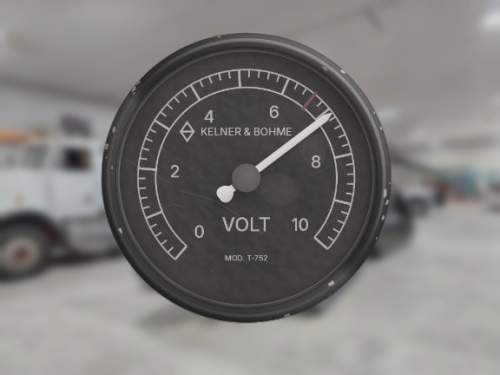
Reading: 7.1,V
